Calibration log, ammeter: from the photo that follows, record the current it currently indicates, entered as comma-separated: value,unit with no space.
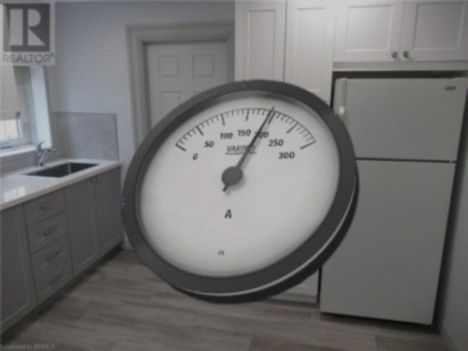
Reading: 200,A
